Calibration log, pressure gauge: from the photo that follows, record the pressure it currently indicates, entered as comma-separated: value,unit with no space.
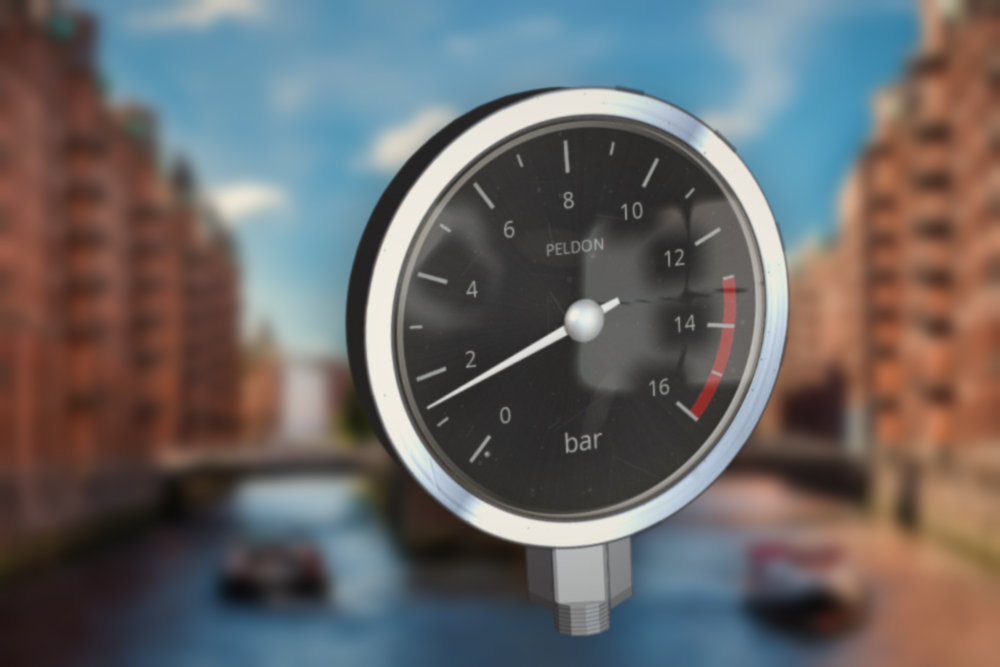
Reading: 1.5,bar
